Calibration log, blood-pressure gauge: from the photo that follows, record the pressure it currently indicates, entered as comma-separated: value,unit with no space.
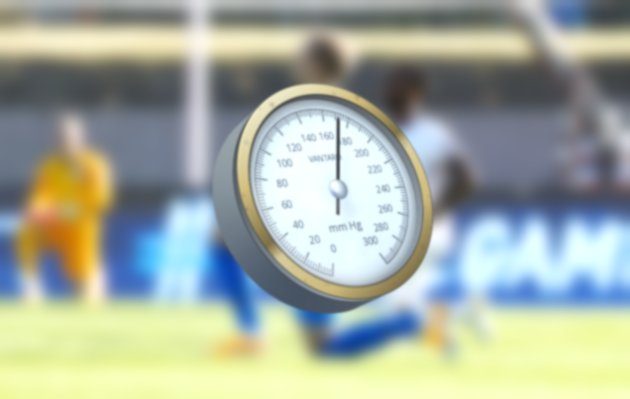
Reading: 170,mmHg
